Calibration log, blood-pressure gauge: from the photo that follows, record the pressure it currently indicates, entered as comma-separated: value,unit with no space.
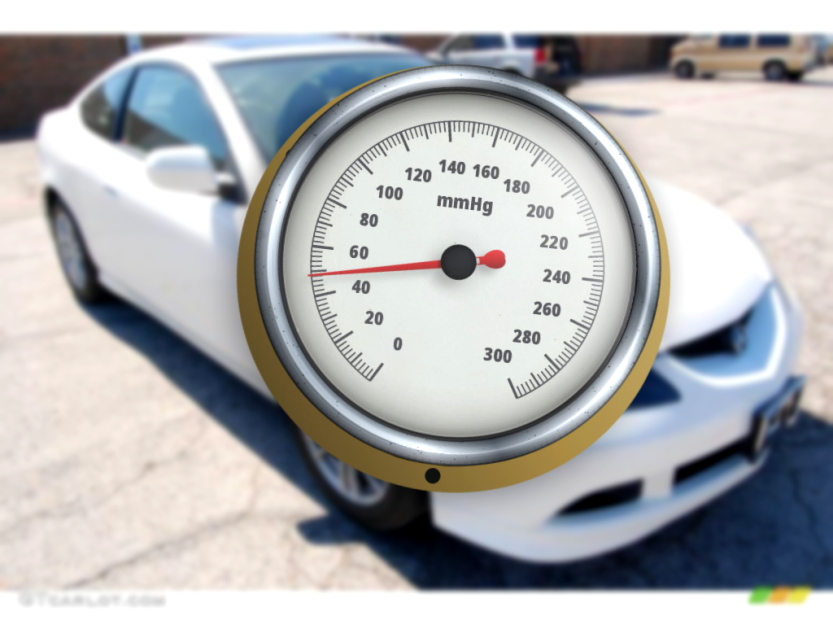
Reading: 48,mmHg
